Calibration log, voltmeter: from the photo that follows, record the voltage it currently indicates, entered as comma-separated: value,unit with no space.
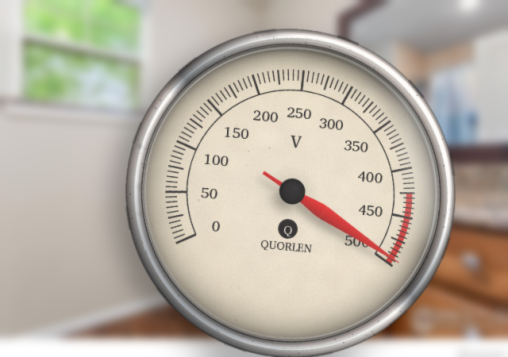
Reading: 495,V
